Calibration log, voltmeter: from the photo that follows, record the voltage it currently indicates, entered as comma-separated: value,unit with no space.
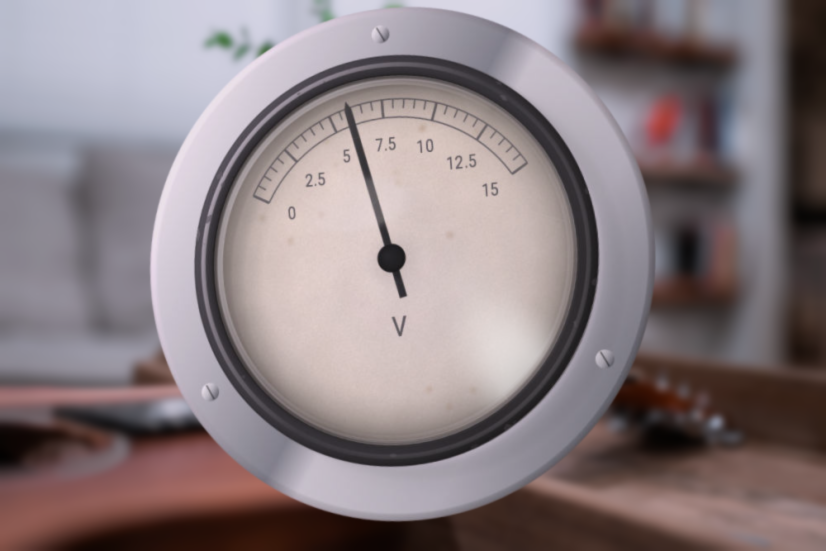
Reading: 6,V
